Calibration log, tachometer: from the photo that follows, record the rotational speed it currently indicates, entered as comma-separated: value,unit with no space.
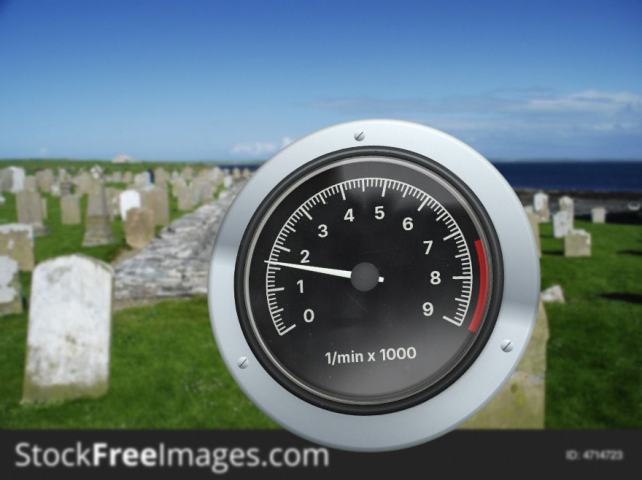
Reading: 1600,rpm
